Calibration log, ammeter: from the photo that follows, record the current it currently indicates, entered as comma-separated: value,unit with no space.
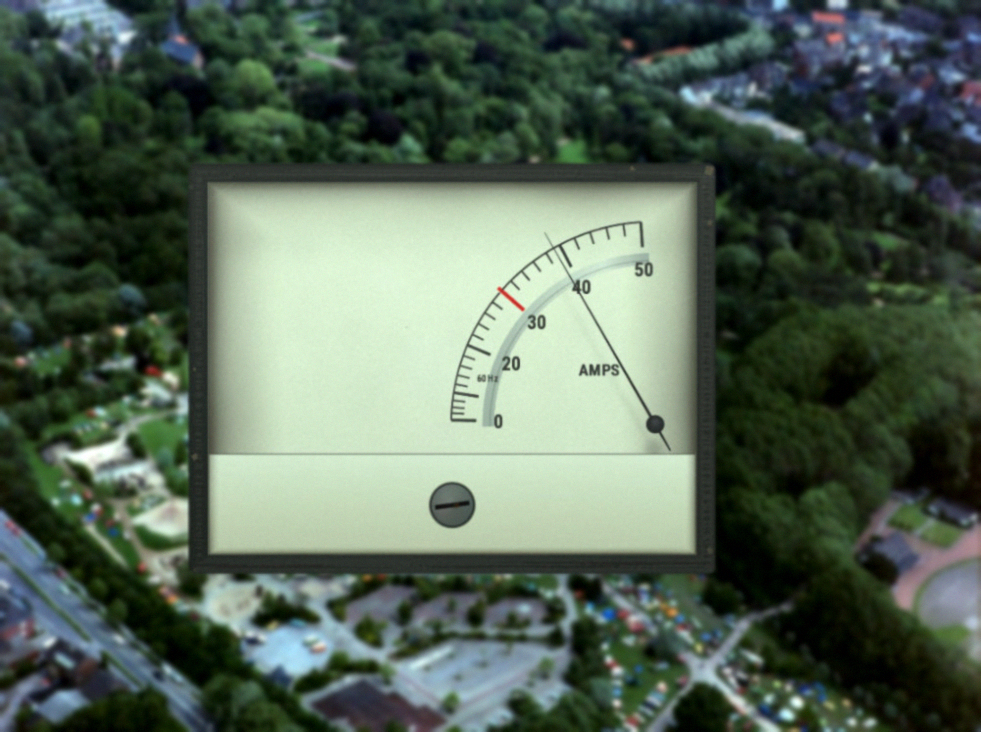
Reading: 39,A
